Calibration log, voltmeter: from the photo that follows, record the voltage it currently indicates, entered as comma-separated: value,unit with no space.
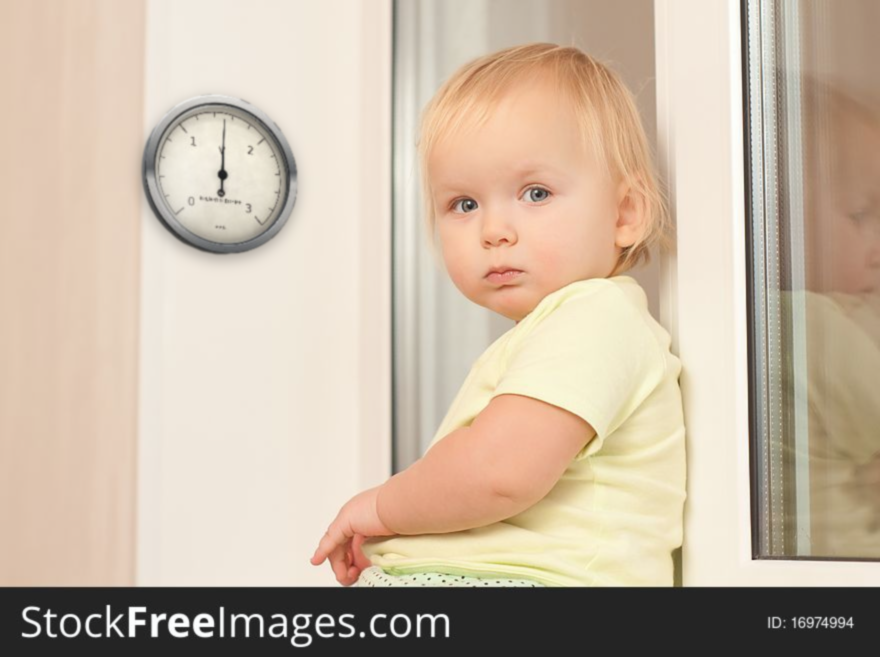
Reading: 1.5,V
